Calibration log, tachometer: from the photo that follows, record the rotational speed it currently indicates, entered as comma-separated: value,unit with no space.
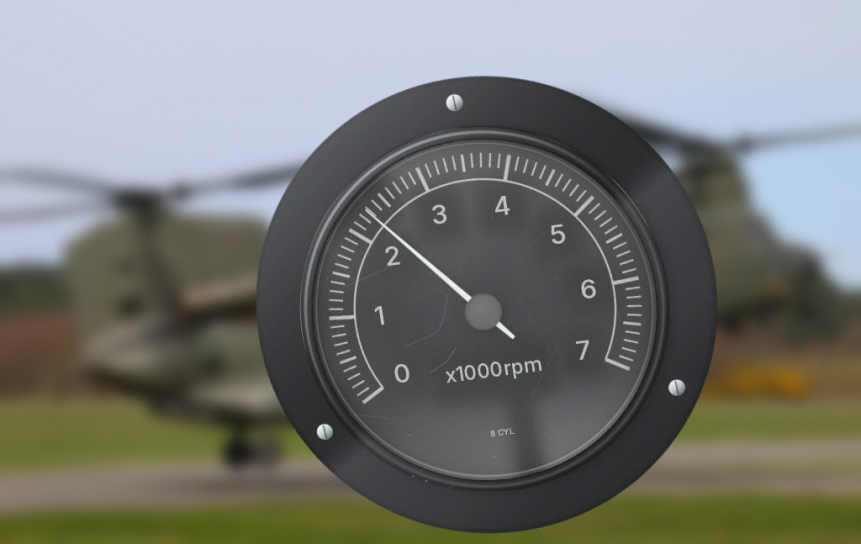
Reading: 2300,rpm
